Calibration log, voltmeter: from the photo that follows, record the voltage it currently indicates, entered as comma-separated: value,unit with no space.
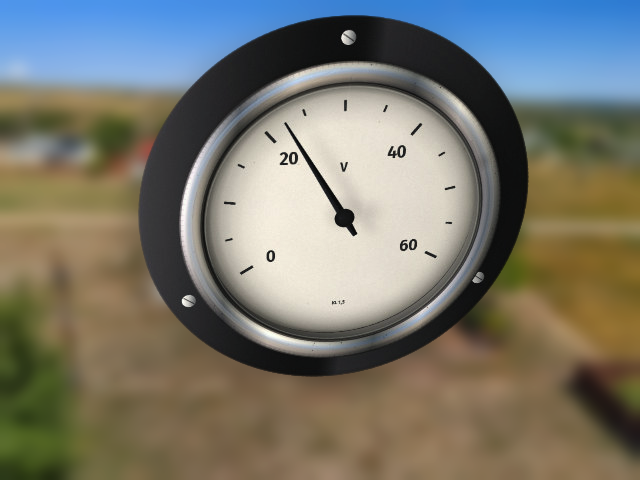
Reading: 22.5,V
